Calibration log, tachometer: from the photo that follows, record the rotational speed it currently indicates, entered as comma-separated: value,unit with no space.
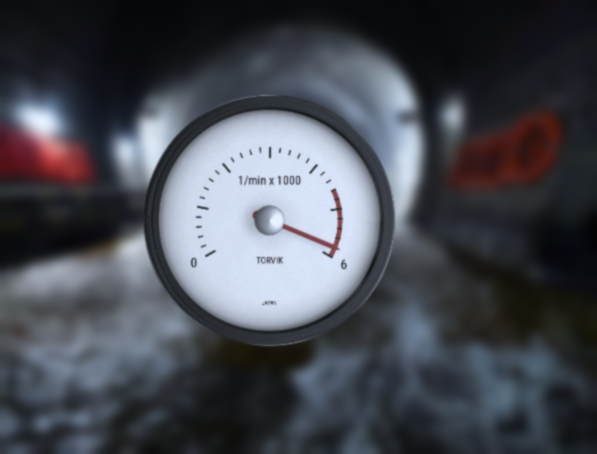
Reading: 5800,rpm
